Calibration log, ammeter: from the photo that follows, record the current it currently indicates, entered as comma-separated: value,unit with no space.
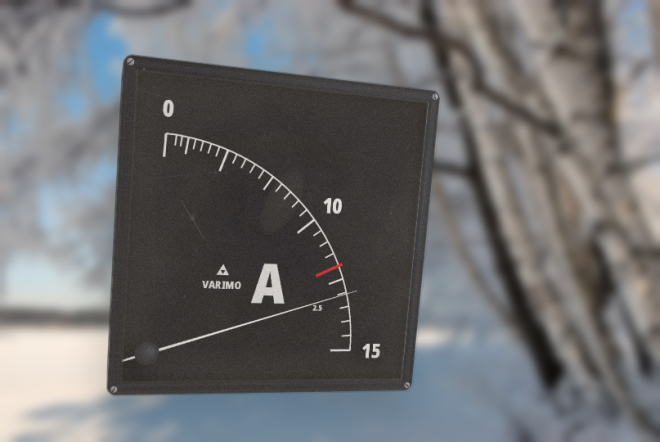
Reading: 13,A
